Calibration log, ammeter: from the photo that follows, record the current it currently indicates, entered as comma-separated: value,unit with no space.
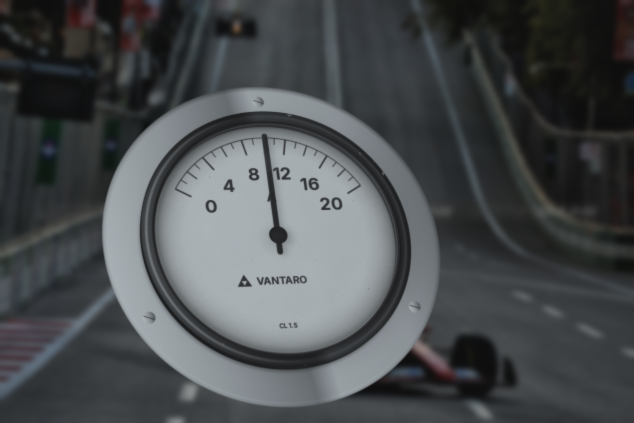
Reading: 10,A
